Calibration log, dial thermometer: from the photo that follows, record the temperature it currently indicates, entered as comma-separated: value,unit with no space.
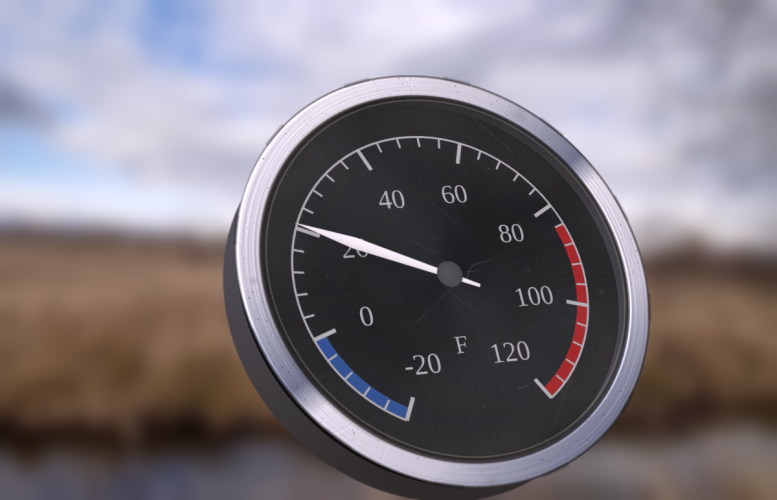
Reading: 20,°F
